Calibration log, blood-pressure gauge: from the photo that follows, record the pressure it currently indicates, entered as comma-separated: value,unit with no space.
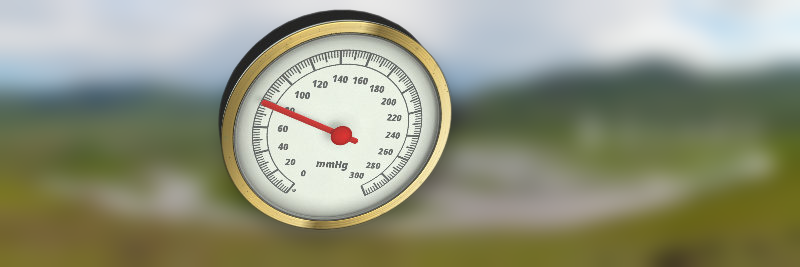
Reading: 80,mmHg
